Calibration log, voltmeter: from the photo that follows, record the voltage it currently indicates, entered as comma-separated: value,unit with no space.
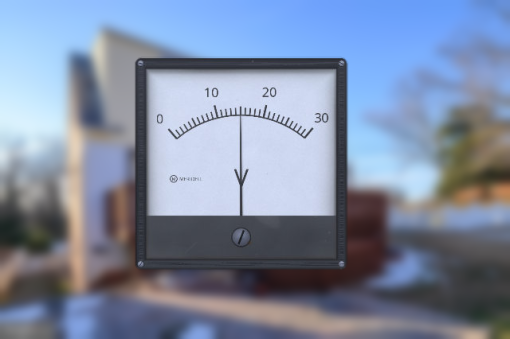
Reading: 15,V
